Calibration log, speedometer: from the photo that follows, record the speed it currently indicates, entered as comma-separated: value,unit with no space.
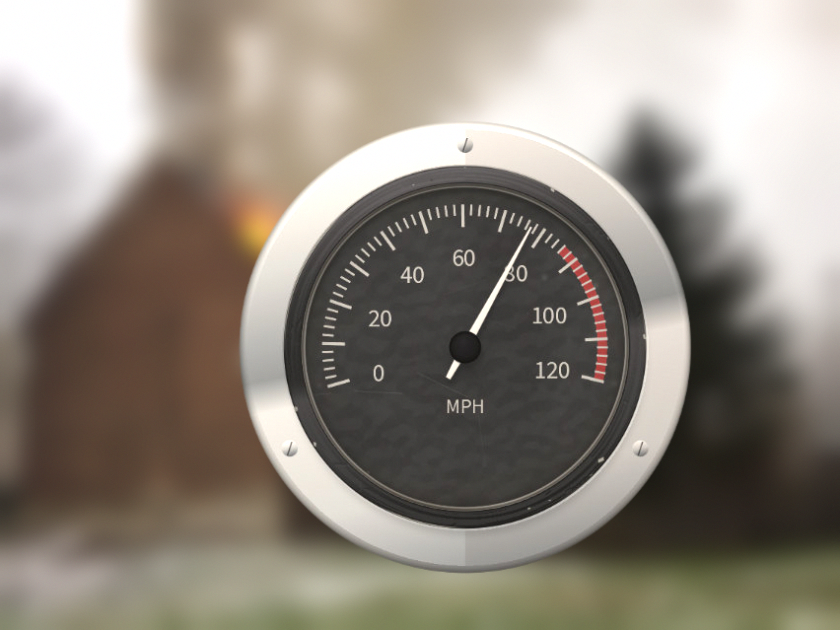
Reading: 77,mph
